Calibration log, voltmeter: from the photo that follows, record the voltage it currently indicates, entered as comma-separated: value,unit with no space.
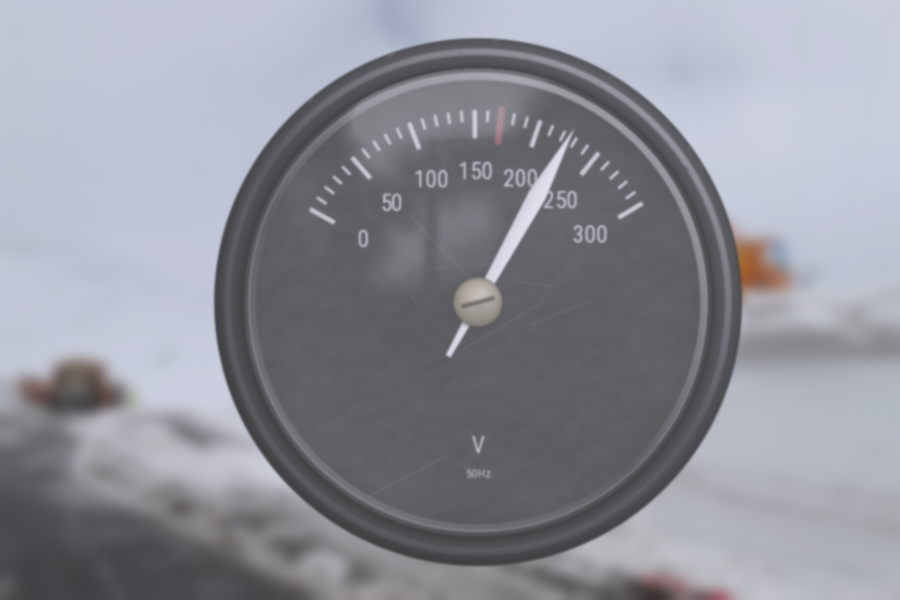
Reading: 225,V
